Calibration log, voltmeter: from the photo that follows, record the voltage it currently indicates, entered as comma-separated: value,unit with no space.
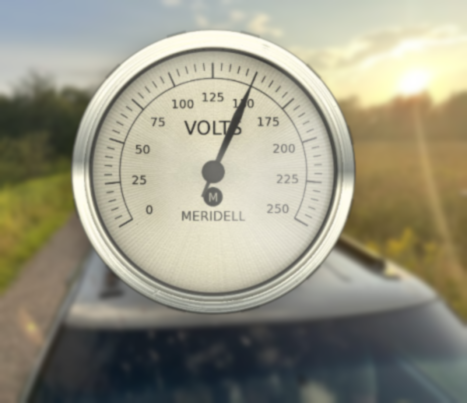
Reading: 150,V
